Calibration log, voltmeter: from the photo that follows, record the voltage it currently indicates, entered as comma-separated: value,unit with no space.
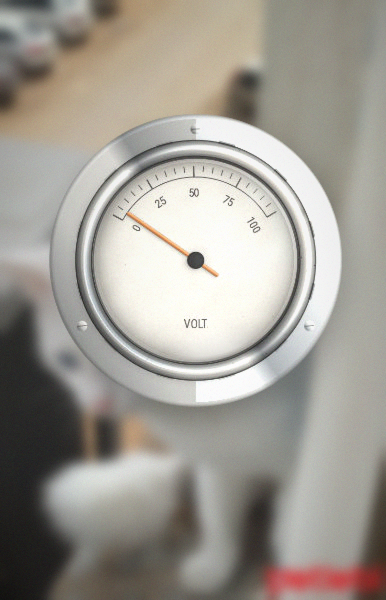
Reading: 5,V
